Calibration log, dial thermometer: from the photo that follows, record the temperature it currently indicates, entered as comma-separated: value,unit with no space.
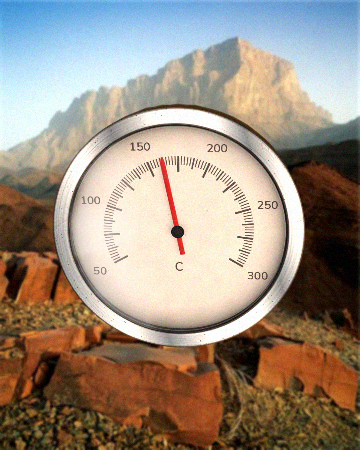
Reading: 162.5,°C
